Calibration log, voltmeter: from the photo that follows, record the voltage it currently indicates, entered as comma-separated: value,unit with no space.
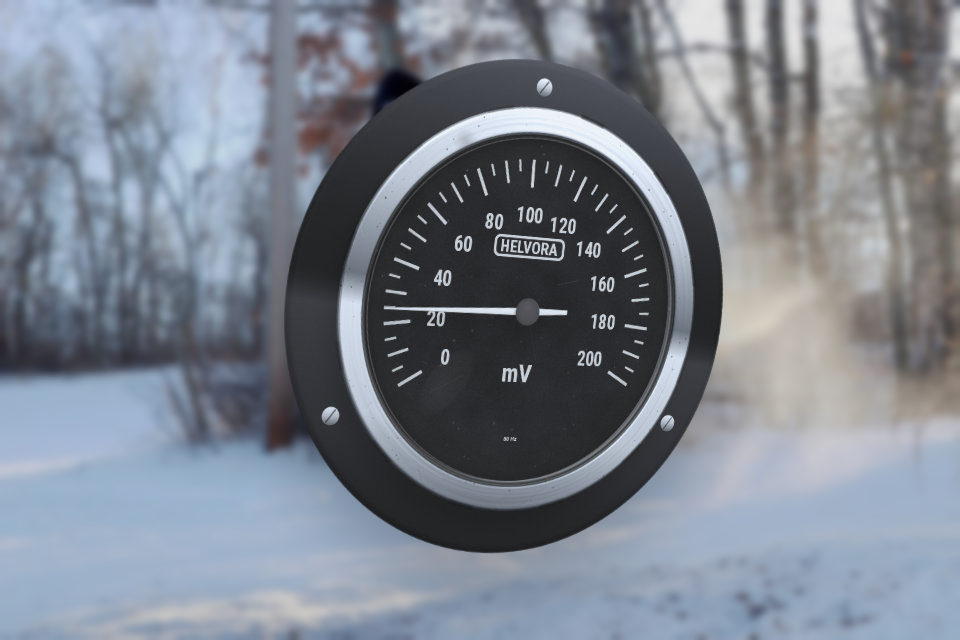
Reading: 25,mV
